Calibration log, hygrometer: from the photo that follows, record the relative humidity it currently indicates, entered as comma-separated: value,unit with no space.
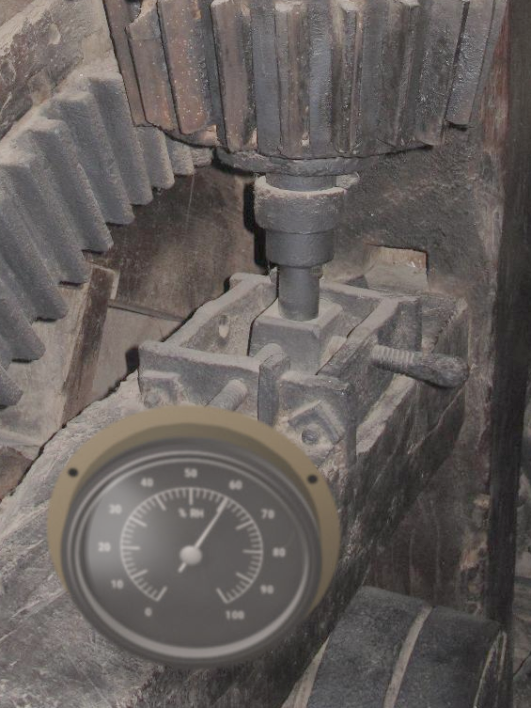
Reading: 60,%
